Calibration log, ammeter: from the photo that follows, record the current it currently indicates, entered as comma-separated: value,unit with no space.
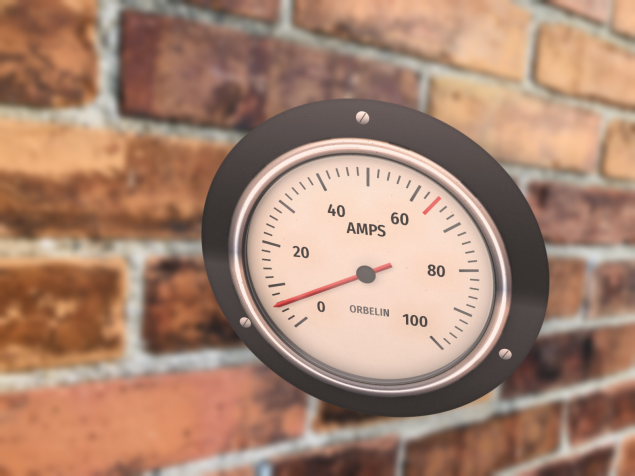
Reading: 6,A
